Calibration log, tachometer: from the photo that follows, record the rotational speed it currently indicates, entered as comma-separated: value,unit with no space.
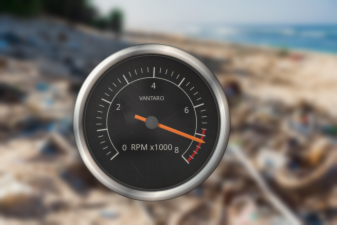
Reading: 7200,rpm
